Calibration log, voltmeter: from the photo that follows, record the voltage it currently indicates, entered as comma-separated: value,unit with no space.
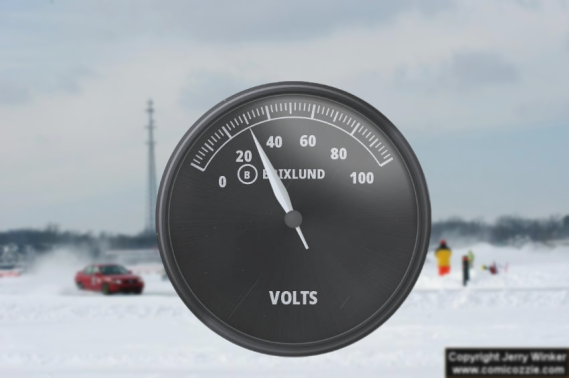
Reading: 30,V
